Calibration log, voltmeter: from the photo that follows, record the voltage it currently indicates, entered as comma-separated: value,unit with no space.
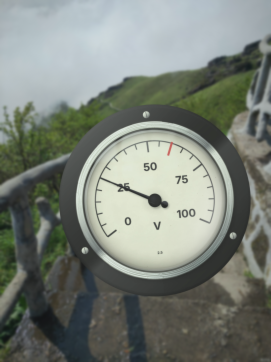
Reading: 25,V
